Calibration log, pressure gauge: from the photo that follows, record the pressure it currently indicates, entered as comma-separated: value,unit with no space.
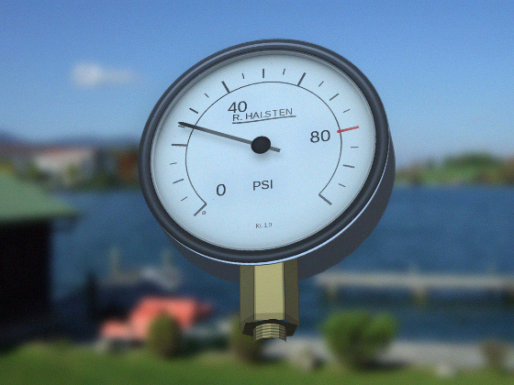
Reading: 25,psi
